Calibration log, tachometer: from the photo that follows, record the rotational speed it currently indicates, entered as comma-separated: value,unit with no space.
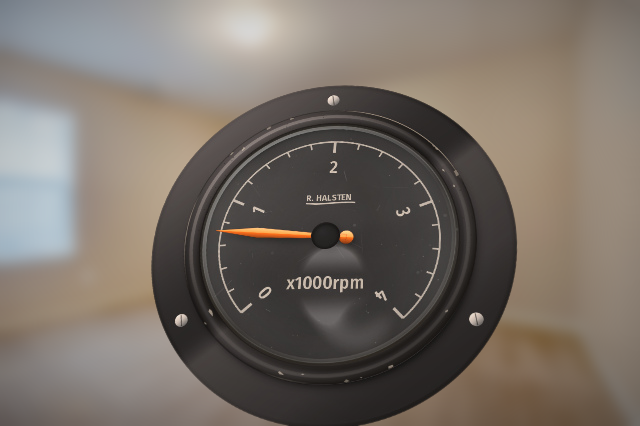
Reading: 700,rpm
